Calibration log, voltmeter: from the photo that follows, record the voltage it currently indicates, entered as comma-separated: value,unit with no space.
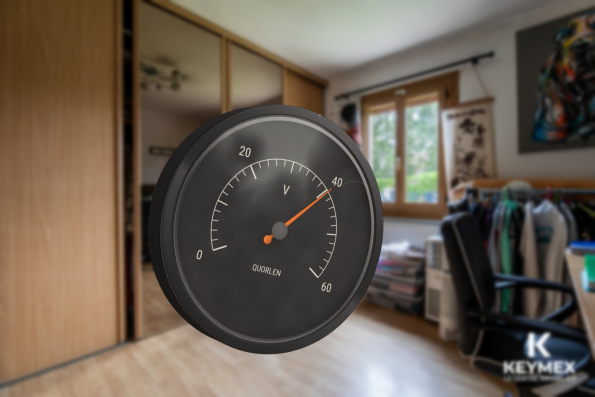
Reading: 40,V
